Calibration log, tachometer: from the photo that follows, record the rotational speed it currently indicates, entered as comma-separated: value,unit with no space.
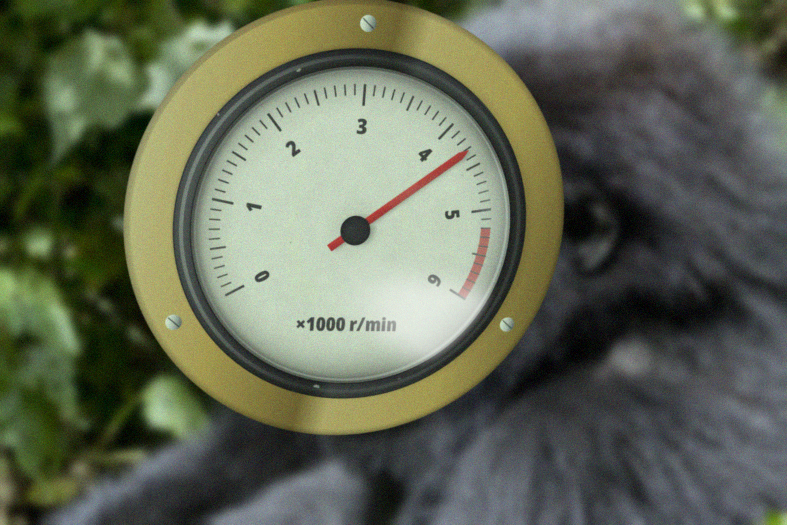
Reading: 4300,rpm
